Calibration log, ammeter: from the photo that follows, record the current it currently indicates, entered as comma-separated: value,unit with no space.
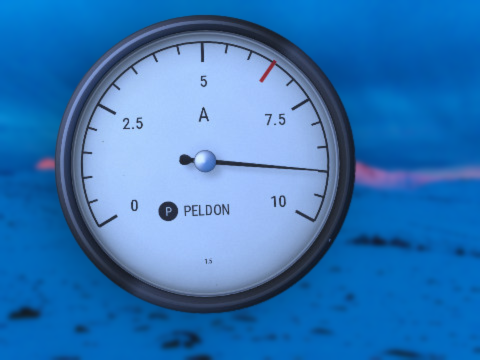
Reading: 9,A
